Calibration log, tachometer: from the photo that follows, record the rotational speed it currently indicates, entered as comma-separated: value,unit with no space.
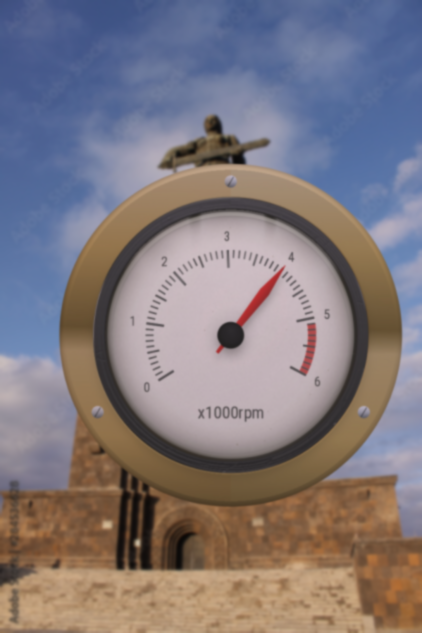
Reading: 4000,rpm
